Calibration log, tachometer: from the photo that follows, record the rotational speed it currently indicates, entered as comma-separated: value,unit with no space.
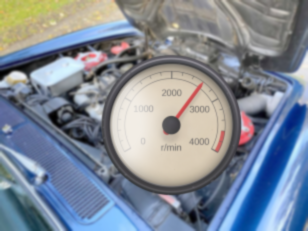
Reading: 2600,rpm
